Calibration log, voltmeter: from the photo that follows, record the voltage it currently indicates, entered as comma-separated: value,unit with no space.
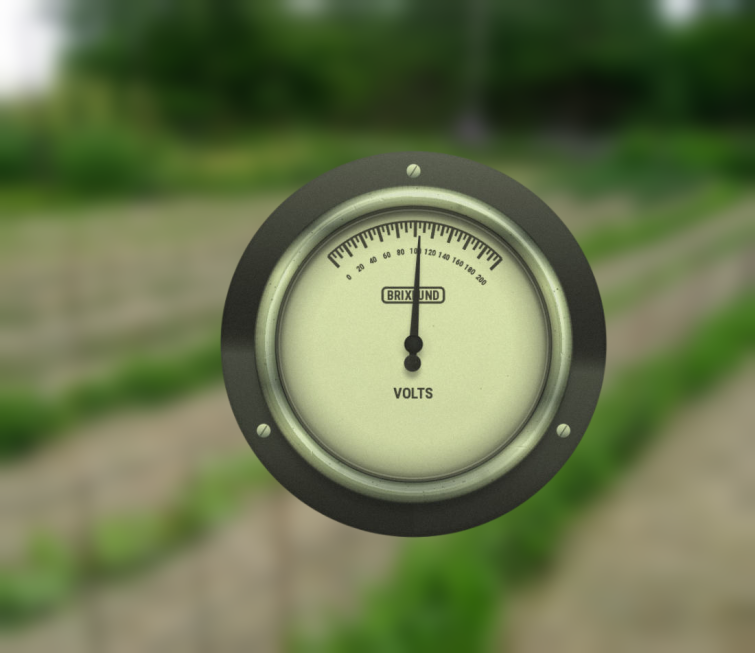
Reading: 105,V
